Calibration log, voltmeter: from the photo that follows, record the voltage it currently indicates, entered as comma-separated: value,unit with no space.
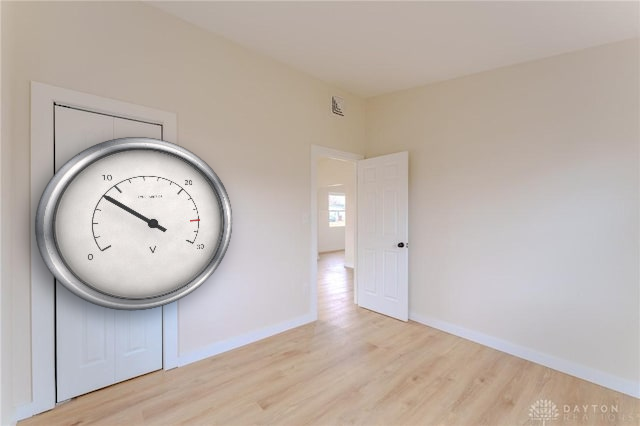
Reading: 8,V
